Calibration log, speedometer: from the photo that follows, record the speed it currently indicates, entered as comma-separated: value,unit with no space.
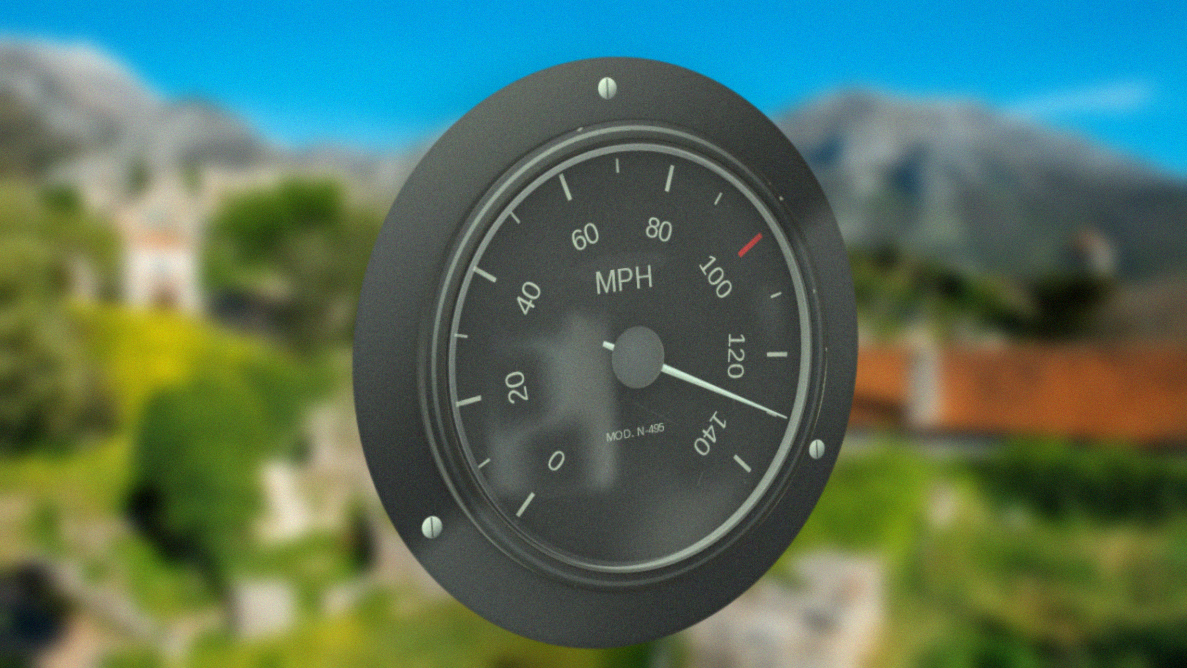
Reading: 130,mph
